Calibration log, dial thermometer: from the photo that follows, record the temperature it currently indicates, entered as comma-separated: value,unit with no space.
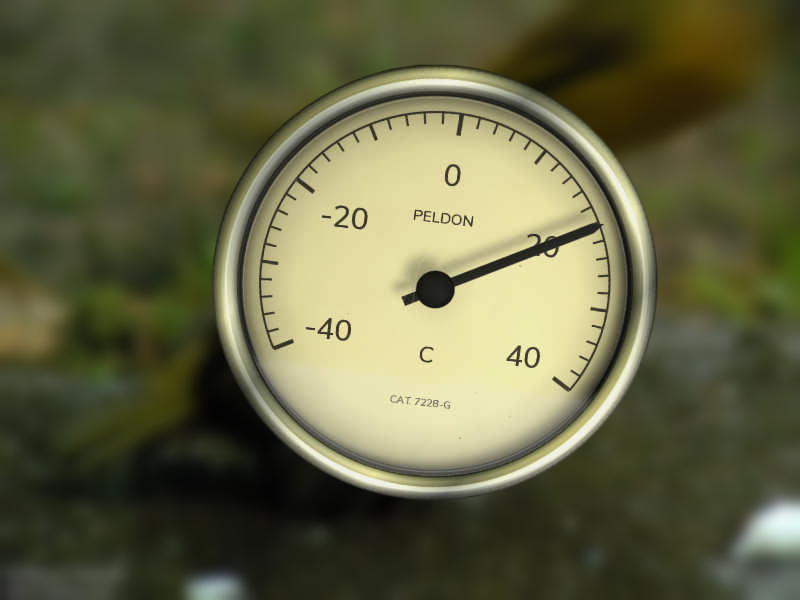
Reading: 20,°C
